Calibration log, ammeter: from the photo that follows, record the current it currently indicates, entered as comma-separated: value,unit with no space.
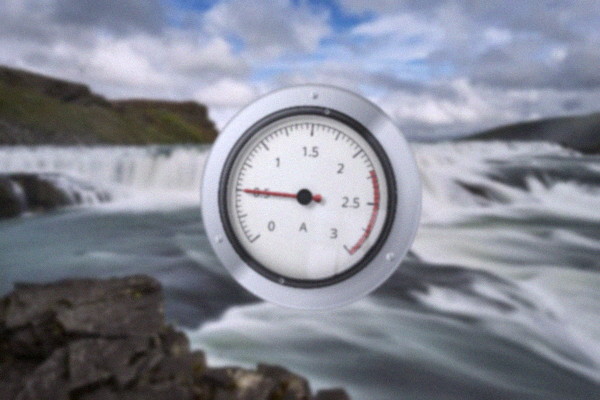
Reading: 0.5,A
